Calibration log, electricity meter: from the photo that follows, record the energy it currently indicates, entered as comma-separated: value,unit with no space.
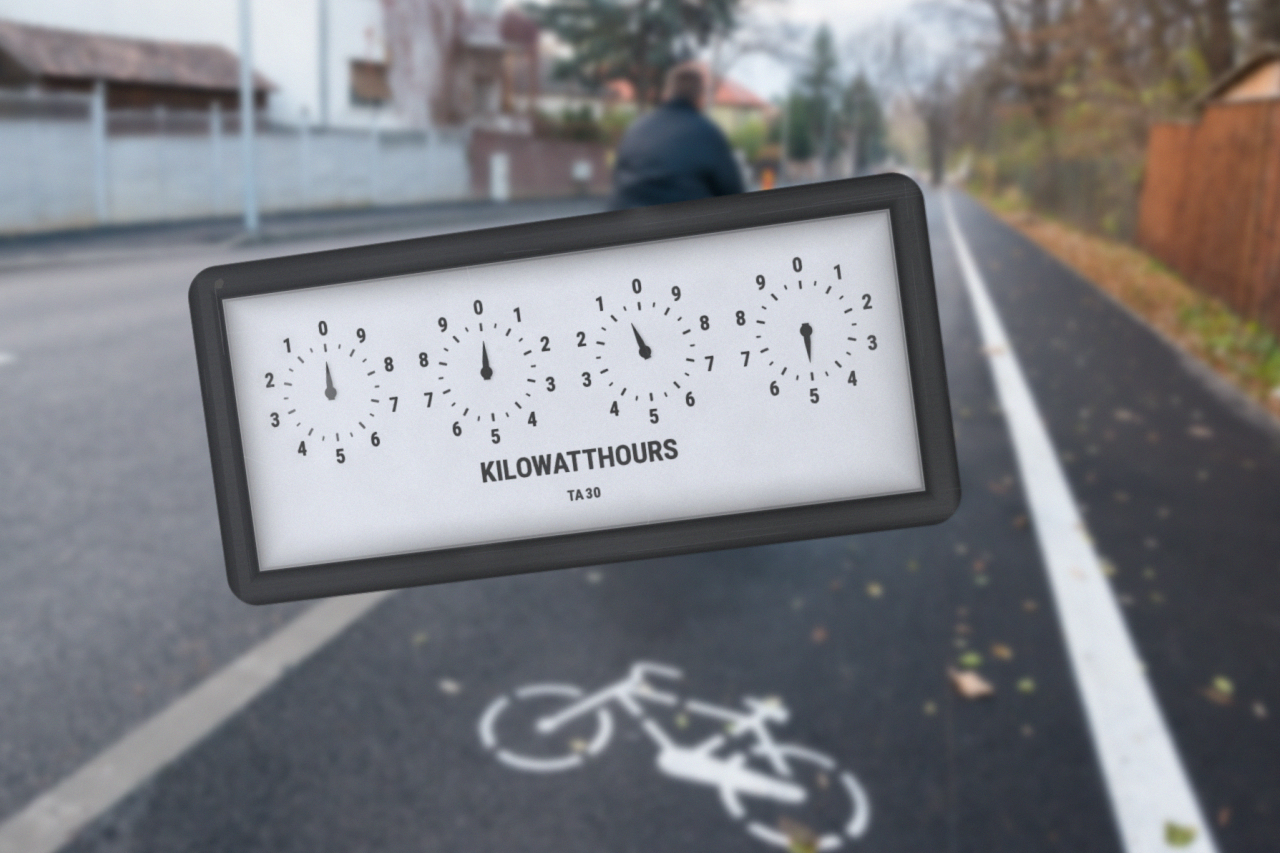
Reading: 5,kWh
